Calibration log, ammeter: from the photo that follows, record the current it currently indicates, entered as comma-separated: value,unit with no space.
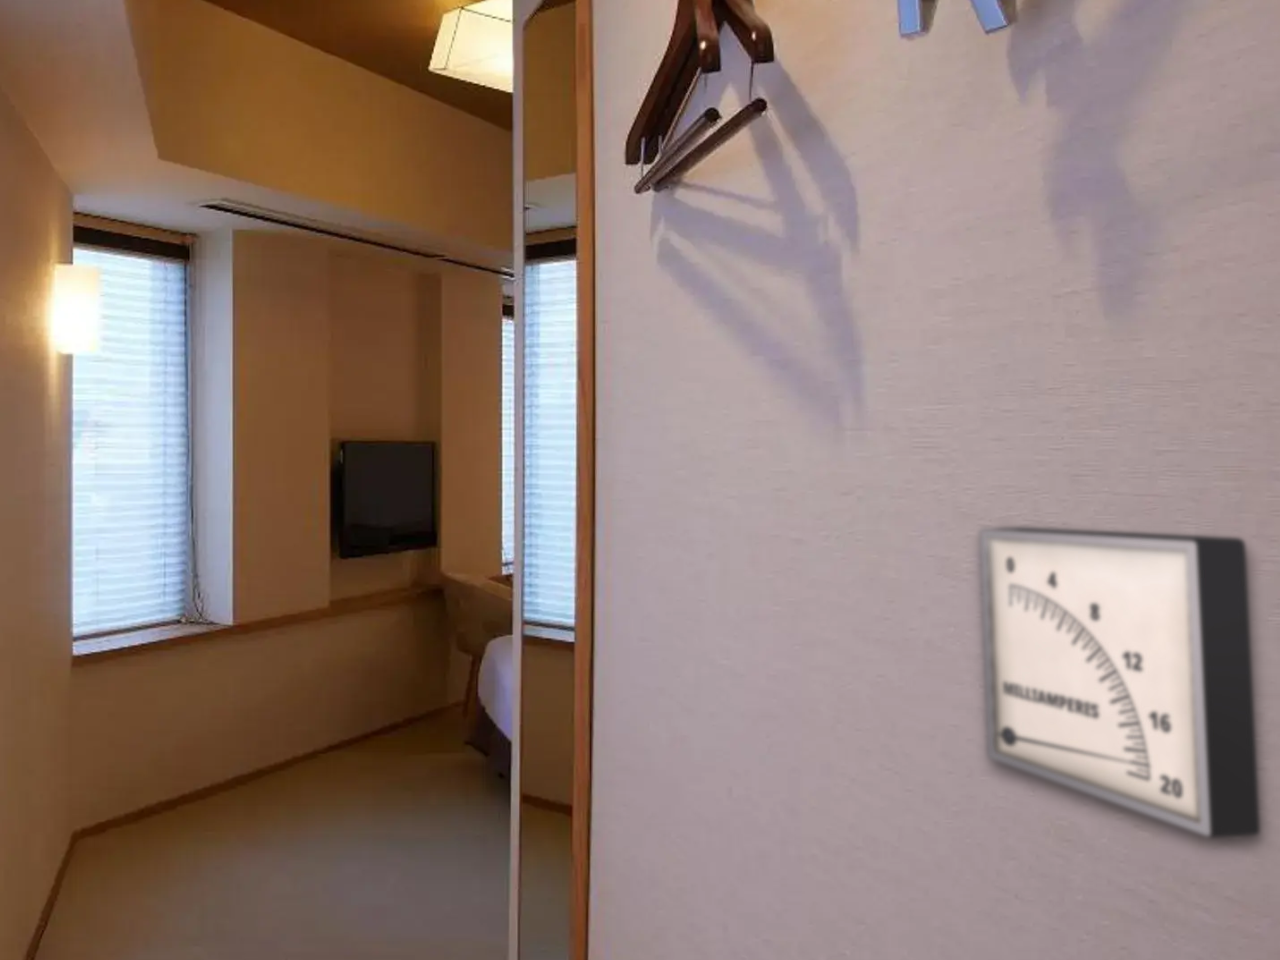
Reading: 19,mA
